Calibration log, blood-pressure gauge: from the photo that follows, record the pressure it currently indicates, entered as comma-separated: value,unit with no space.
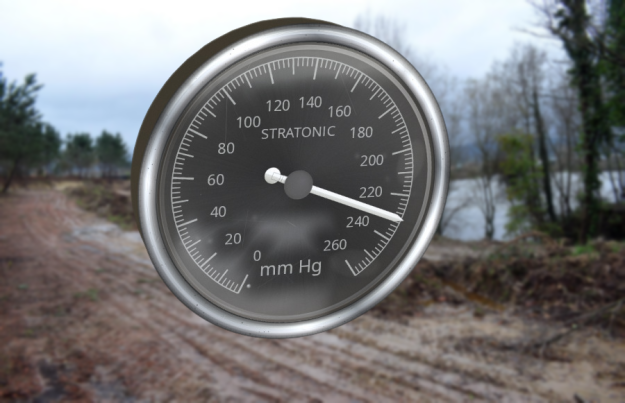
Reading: 230,mmHg
